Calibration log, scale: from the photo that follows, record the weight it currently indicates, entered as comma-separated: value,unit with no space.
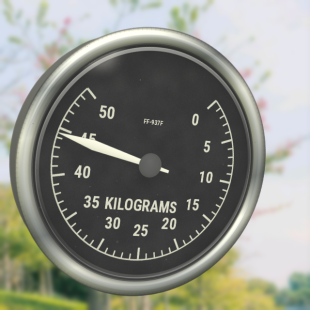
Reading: 44.5,kg
